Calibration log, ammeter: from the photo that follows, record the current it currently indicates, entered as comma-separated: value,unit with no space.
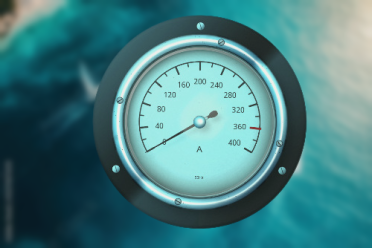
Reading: 0,A
